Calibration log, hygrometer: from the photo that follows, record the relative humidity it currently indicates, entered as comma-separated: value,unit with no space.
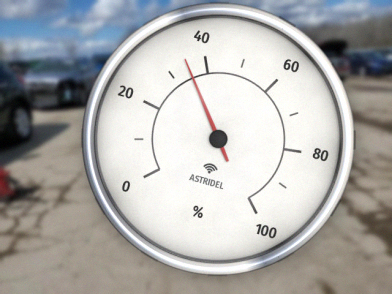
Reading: 35,%
